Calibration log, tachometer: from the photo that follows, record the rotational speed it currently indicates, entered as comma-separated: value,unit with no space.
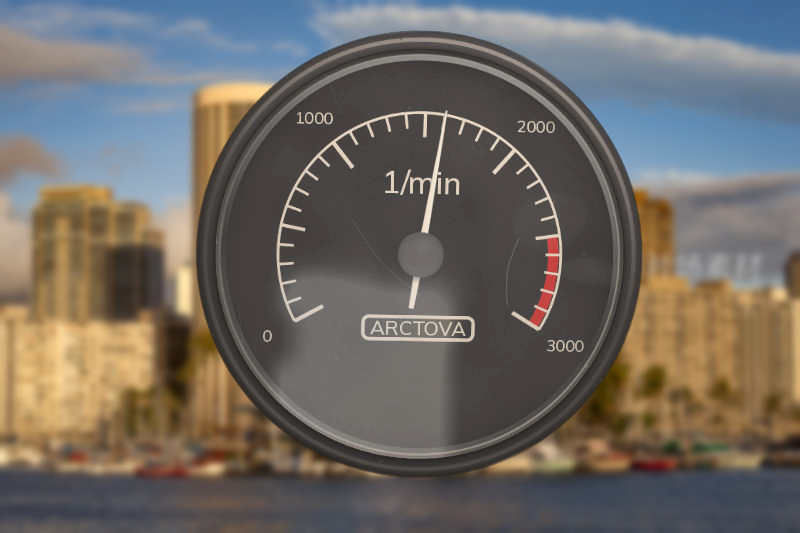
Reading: 1600,rpm
